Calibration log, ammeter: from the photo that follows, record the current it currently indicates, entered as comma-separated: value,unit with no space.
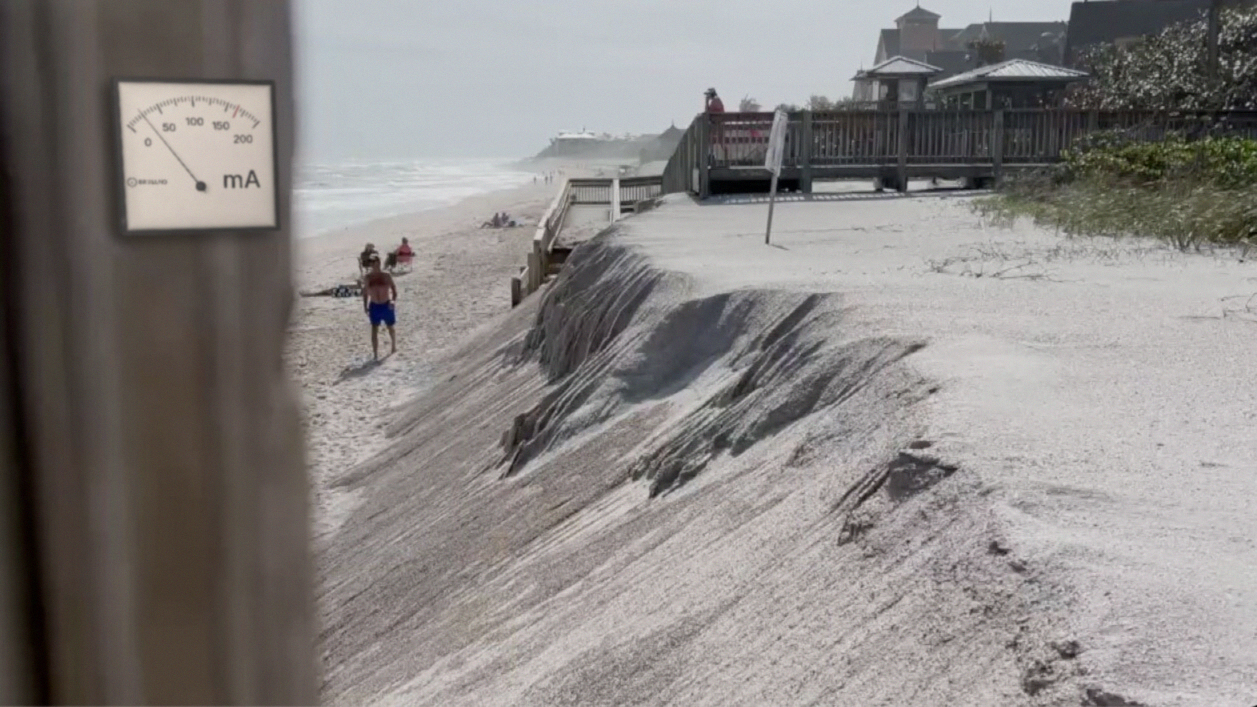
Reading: 25,mA
